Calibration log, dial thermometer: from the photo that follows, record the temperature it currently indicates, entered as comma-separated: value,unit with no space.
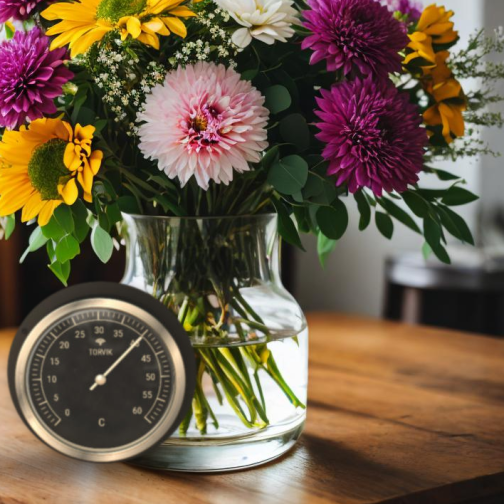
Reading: 40,°C
